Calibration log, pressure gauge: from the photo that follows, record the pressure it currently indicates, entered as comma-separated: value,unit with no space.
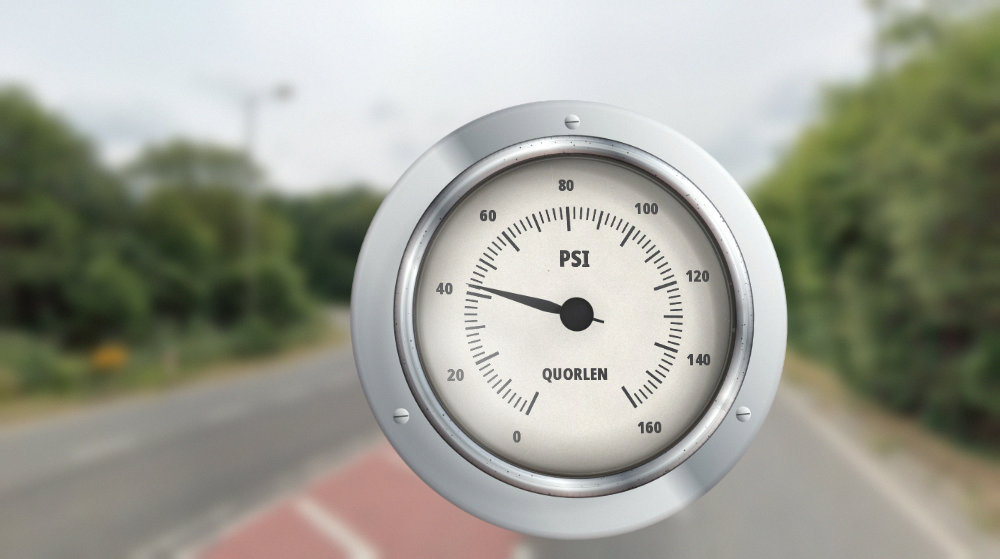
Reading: 42,psi
